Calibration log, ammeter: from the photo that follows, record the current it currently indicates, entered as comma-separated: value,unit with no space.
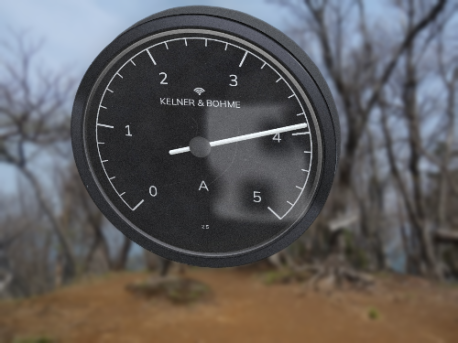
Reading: 3.9,A
